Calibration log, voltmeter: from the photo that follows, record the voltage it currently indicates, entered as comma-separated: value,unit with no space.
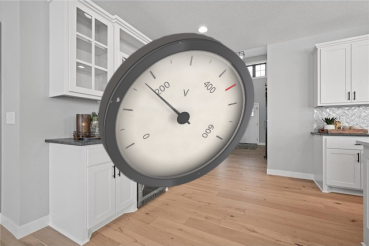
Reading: 175,V
